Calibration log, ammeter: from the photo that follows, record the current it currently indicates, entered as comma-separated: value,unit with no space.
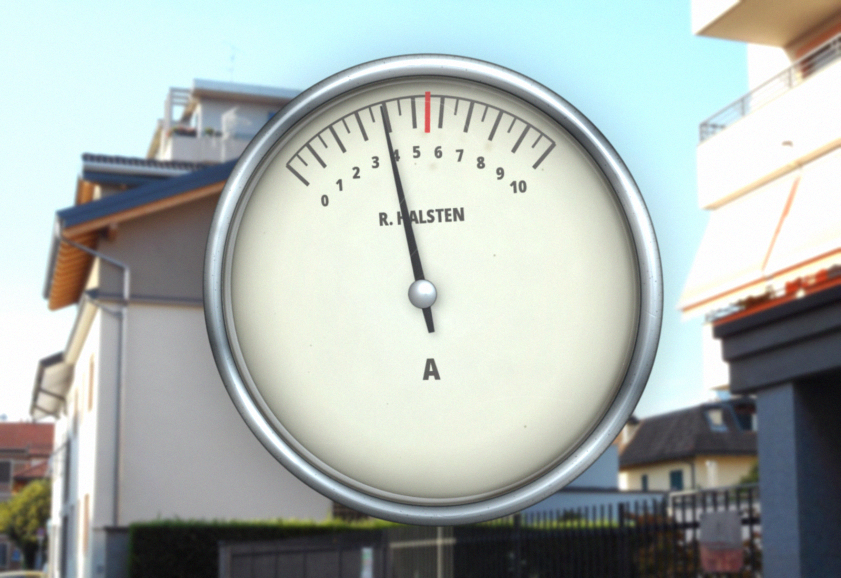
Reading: 4,A
